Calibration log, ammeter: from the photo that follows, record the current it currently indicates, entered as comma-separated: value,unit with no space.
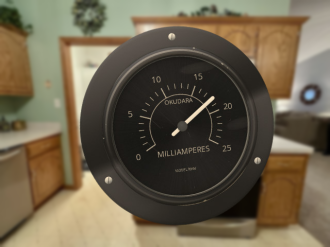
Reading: 18,mA
